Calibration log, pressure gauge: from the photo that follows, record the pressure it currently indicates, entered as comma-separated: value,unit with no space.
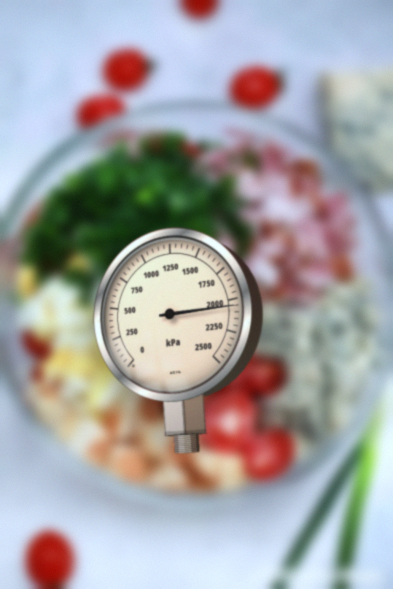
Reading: 2050,kPa
